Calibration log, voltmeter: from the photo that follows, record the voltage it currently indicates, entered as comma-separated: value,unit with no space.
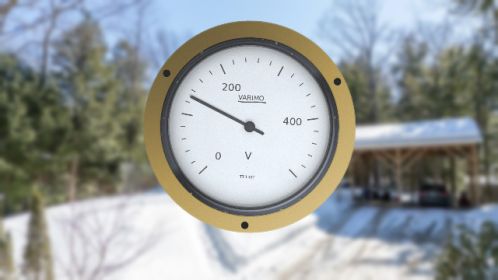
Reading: 130,V
